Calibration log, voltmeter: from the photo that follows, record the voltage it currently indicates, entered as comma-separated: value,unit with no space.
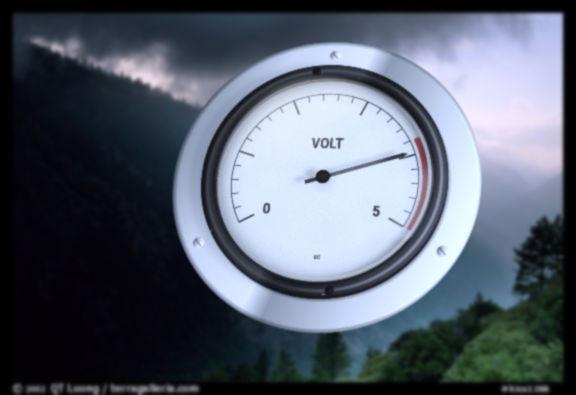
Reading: 4,V
